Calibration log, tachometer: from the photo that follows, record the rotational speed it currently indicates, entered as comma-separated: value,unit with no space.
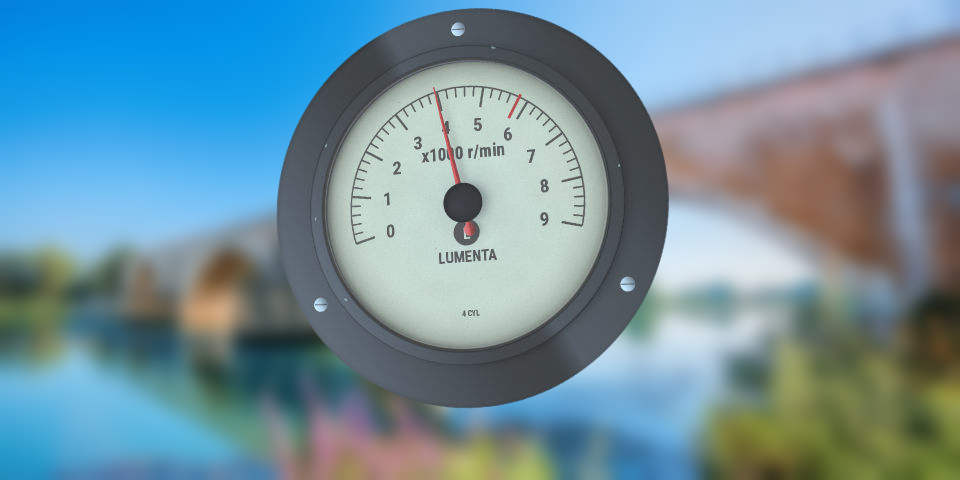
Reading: 4000,rpm
